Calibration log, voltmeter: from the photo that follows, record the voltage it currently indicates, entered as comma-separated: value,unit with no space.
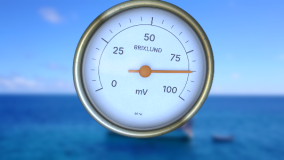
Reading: 85,mV
